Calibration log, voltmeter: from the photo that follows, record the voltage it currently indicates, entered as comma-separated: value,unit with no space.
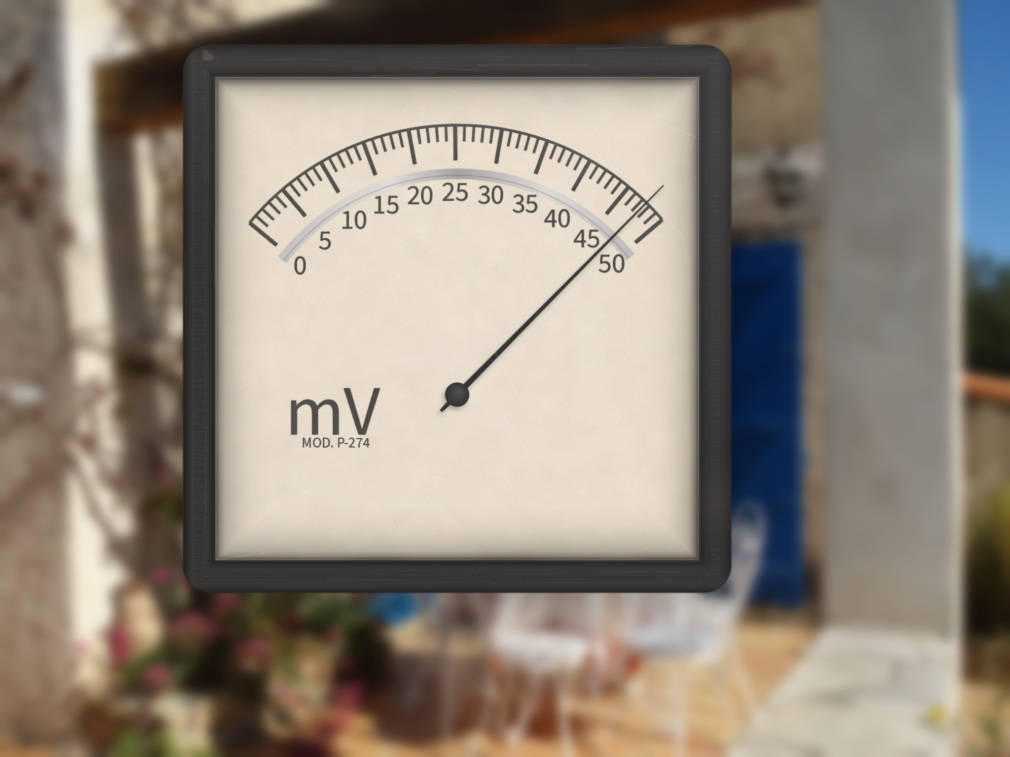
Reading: 47.5,mV
